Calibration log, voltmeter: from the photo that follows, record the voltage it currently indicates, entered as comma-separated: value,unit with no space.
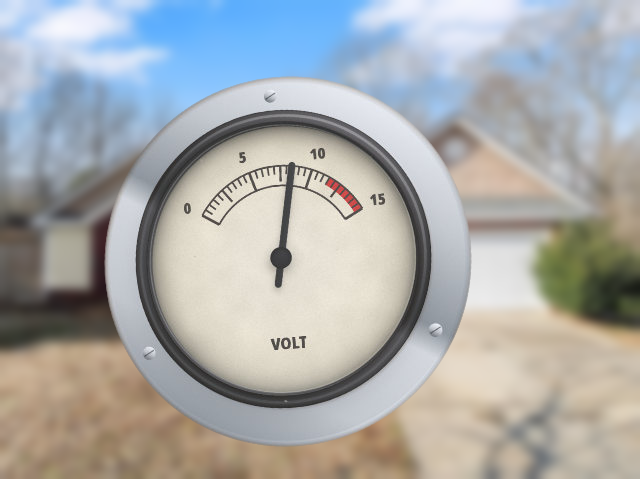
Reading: 8.5,V
